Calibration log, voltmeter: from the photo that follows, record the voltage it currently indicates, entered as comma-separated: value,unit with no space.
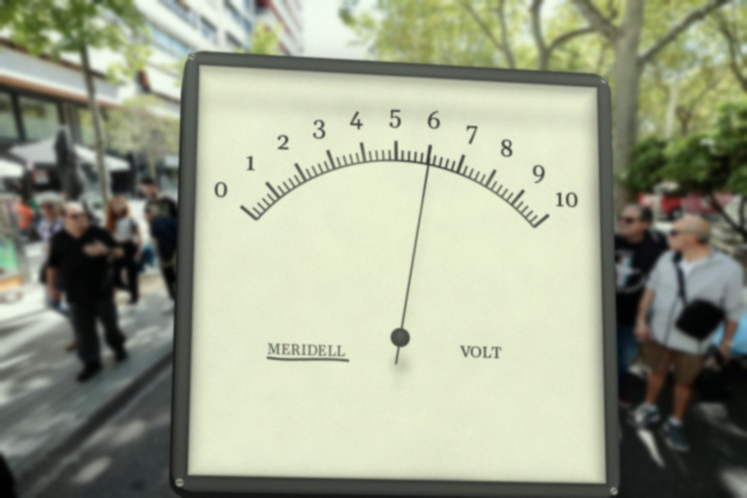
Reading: 6,V
